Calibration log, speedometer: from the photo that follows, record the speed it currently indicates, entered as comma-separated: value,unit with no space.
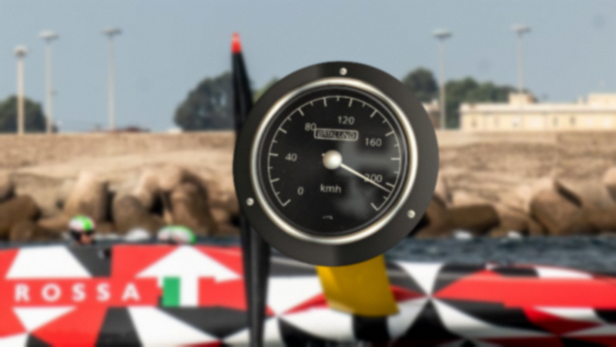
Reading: 205,km/h
